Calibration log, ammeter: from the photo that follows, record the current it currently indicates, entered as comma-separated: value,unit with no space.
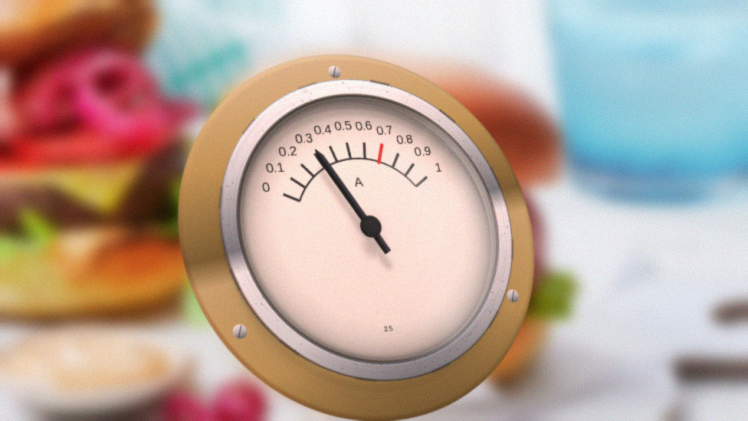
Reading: 0.3,A
